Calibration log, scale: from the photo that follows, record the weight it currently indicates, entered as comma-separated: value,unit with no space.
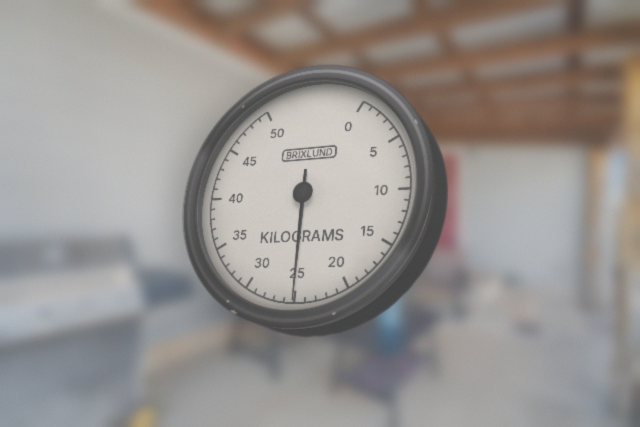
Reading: 25,kg
